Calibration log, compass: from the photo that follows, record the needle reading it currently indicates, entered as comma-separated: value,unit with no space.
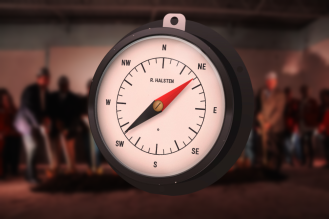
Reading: 50,°
